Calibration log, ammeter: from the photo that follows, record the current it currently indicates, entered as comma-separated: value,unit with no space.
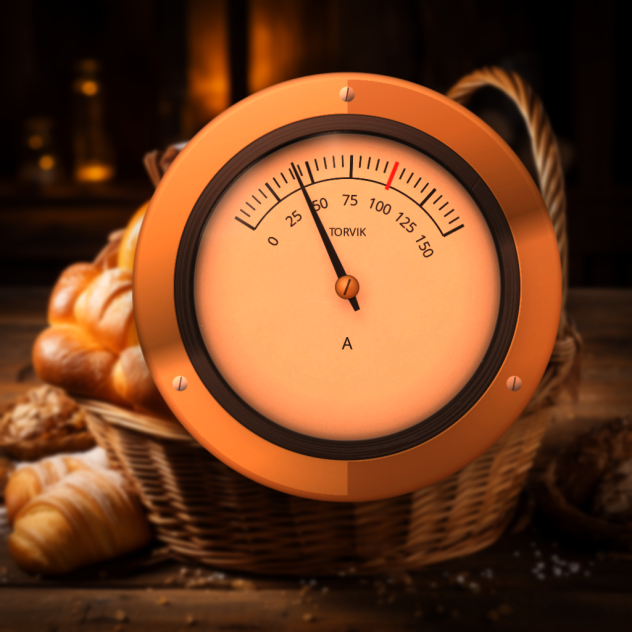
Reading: 42.5,A
